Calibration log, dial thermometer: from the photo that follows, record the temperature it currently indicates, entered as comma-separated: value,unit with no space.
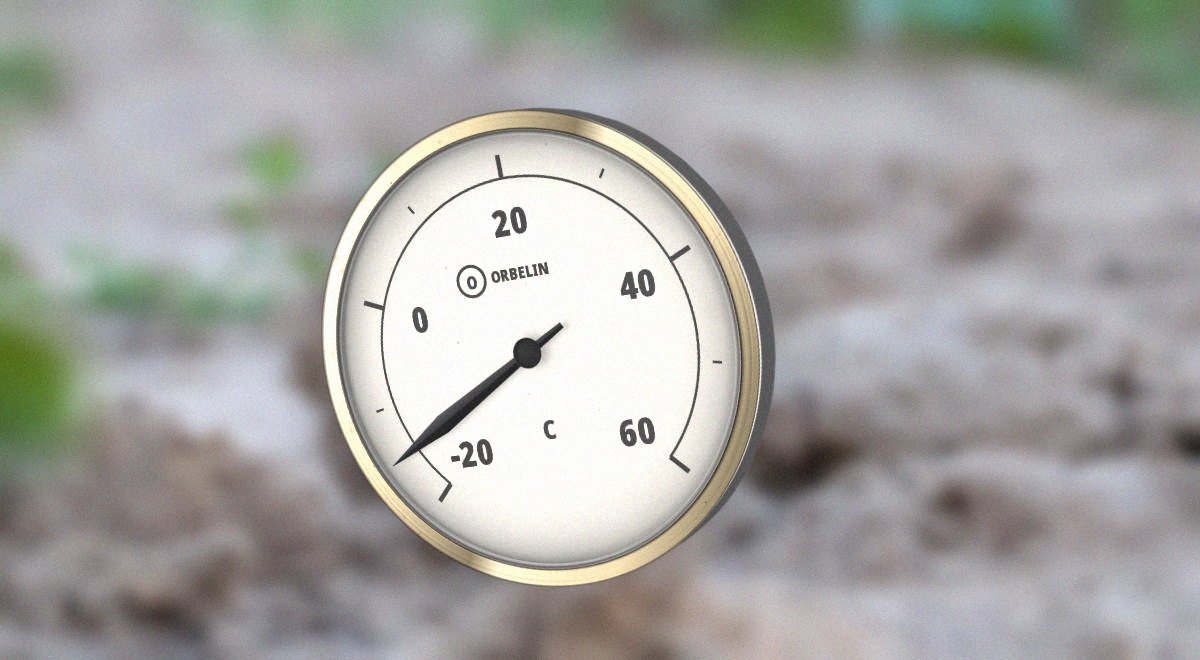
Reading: -15,°C
